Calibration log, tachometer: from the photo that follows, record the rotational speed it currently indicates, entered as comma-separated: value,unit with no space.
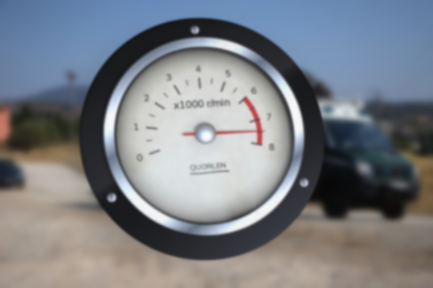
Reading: 7500,rpm
